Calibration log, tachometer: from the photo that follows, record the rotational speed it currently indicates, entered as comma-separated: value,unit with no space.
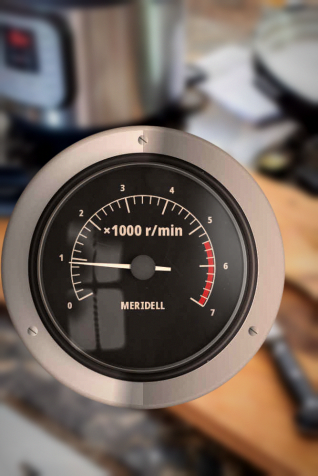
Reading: 900,rpm
